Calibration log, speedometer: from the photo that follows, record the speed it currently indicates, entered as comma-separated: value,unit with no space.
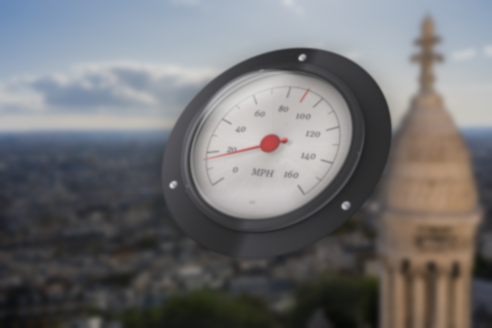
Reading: 15,mph
